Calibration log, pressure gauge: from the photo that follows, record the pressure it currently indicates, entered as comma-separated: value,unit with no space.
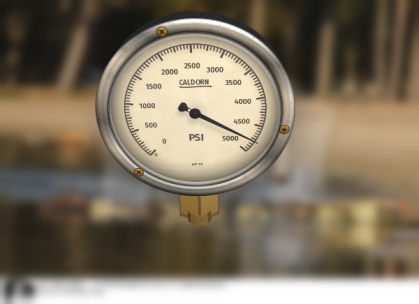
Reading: 4750,psi
